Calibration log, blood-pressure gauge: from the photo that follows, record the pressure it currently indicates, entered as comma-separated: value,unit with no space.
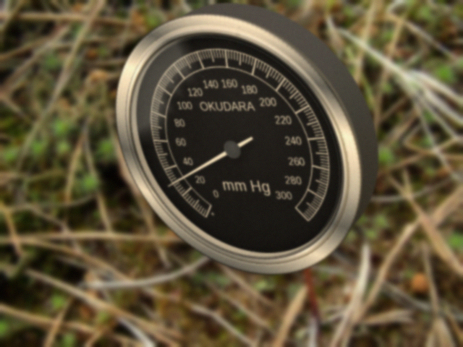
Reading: 30,mmHg
